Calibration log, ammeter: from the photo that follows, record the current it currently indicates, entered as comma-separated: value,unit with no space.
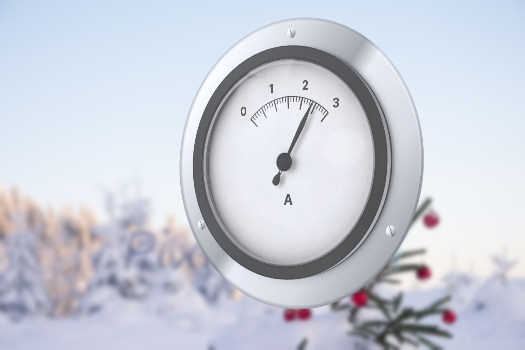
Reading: 2.5,A
